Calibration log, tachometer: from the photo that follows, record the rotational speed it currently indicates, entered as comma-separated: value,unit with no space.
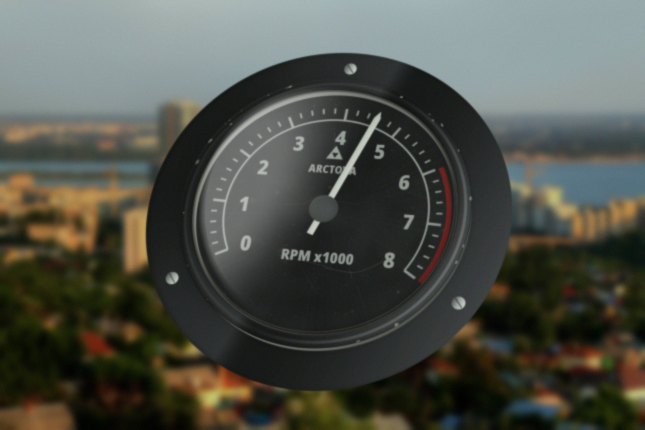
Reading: 4600,rpm
